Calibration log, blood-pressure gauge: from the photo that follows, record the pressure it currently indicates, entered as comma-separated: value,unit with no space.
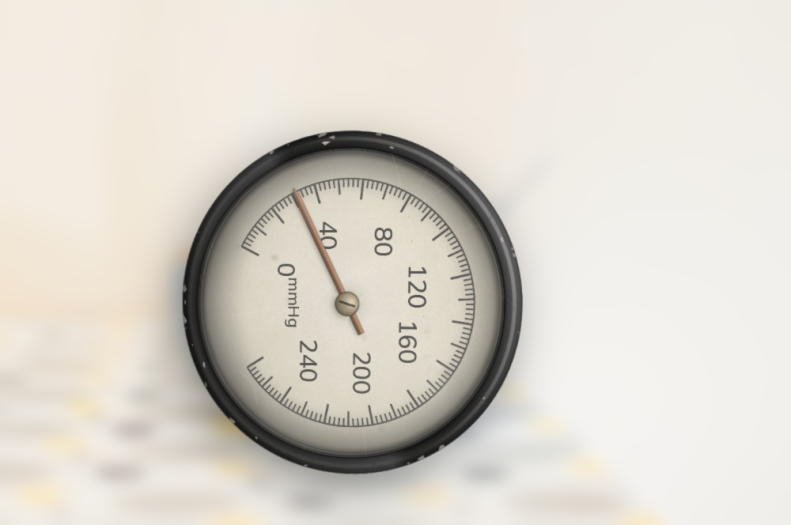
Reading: 32,mmHg
